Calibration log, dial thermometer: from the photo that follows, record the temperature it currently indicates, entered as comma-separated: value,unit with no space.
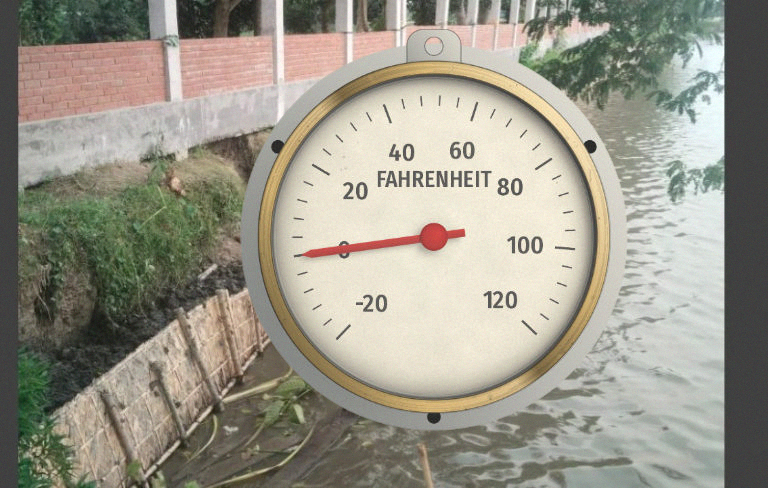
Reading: 0,°F
